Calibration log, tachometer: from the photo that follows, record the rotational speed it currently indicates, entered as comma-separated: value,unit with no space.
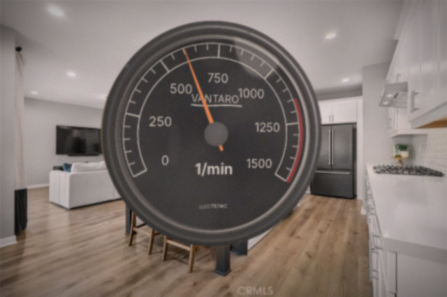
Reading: 600,rpm
